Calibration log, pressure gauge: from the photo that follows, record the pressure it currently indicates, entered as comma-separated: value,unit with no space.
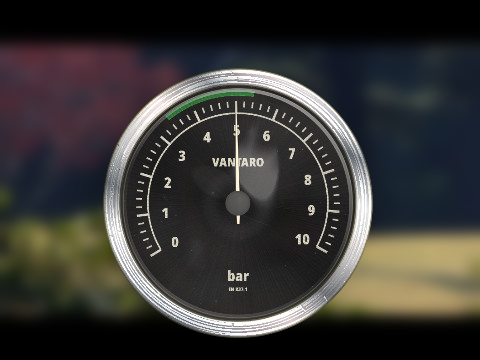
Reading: 5,bar
